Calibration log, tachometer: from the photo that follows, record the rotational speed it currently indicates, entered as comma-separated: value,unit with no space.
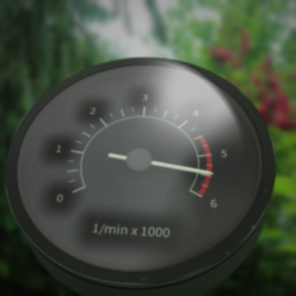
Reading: 5500,rpm
